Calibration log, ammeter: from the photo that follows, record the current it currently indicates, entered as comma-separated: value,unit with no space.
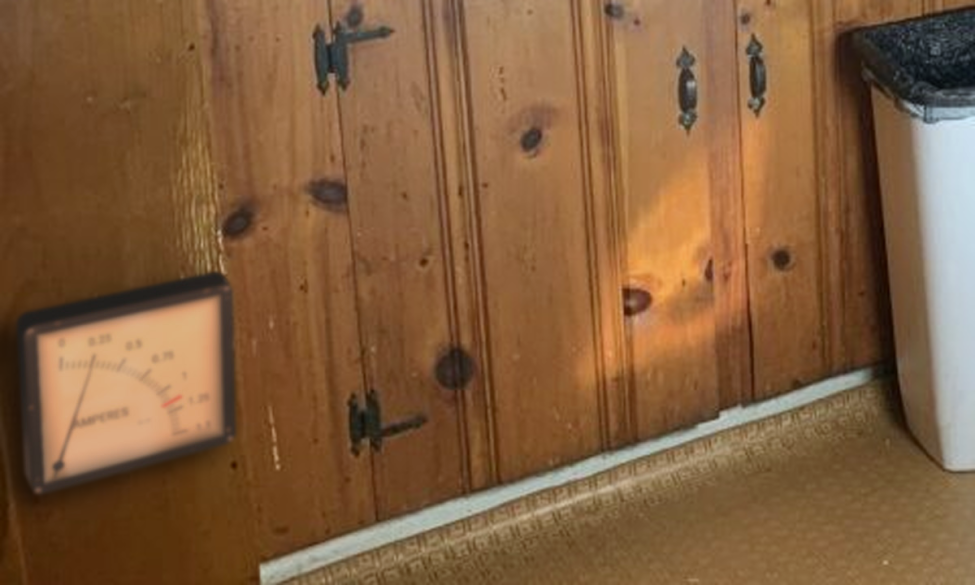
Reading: 0.25,A
